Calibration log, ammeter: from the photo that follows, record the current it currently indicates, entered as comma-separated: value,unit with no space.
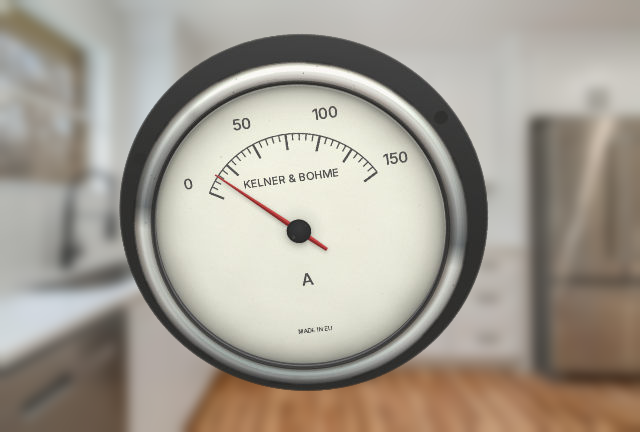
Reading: 15,A
